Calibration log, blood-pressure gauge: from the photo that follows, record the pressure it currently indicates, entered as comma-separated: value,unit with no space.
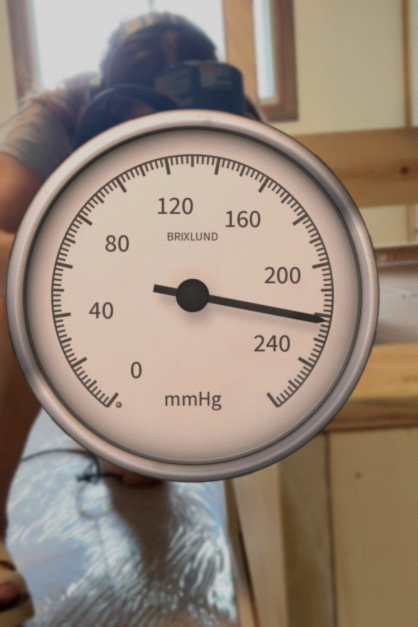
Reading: 222,mmHg
